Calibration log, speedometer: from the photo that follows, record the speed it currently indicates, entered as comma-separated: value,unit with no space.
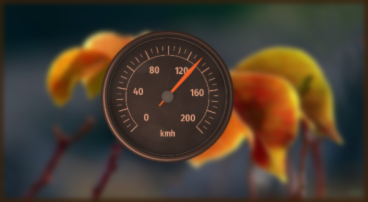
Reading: 130,km/h
